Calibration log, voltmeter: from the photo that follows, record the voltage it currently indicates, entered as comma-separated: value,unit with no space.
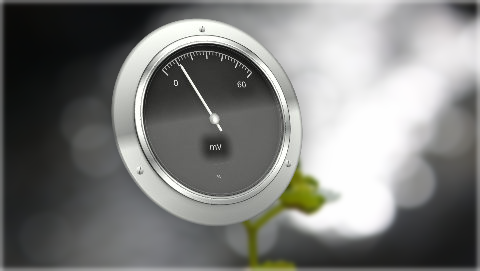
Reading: 10,mV
